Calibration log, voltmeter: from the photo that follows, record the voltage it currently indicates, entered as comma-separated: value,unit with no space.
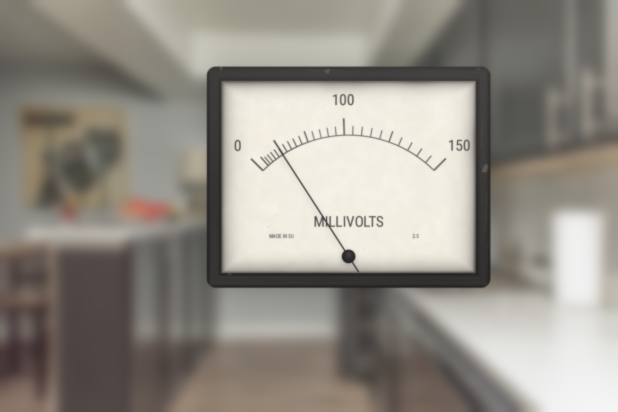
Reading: 50,mV
